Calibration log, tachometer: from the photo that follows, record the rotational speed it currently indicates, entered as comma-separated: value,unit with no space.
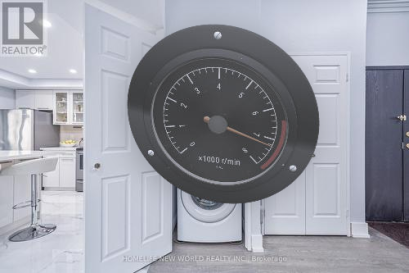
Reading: 7200,rpm
